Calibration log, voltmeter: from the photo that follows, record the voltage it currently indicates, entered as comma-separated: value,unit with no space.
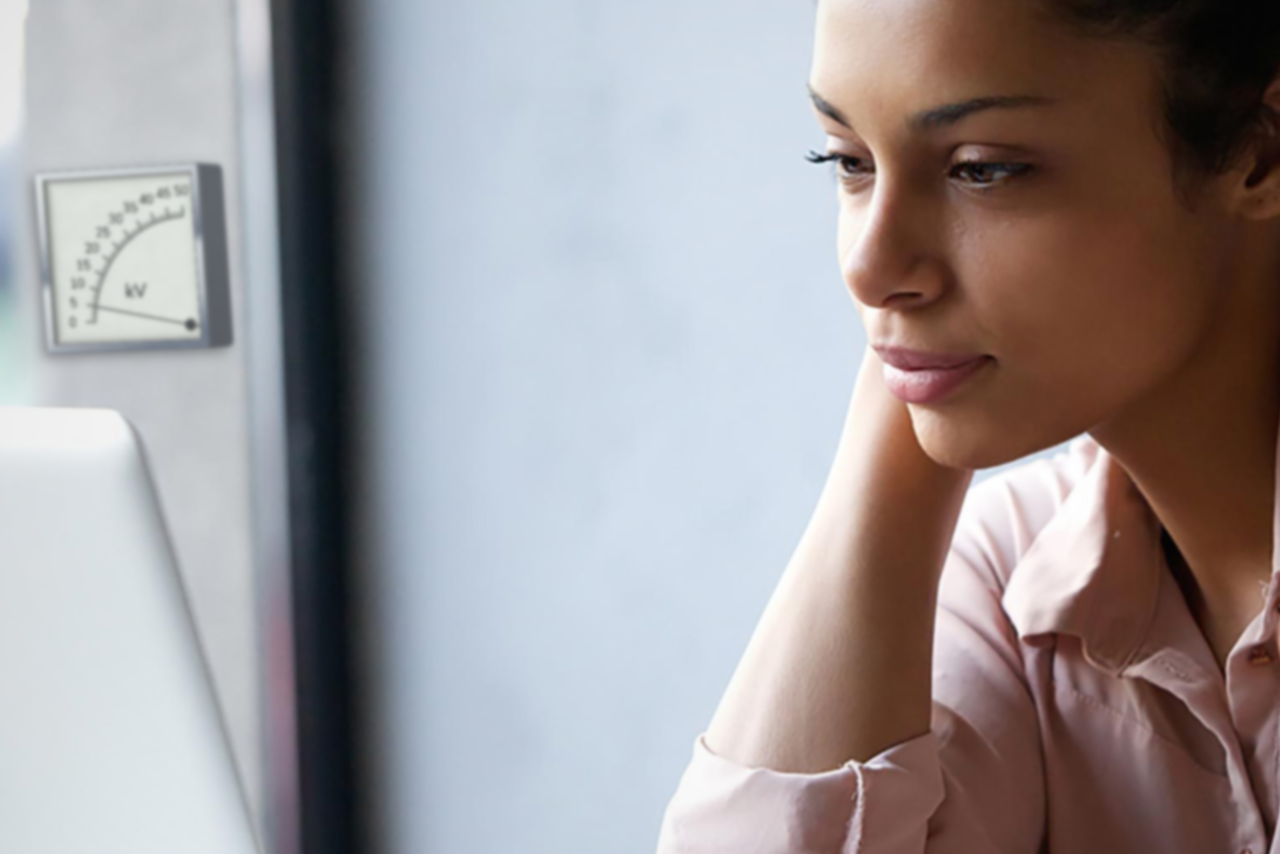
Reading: 5,kV
